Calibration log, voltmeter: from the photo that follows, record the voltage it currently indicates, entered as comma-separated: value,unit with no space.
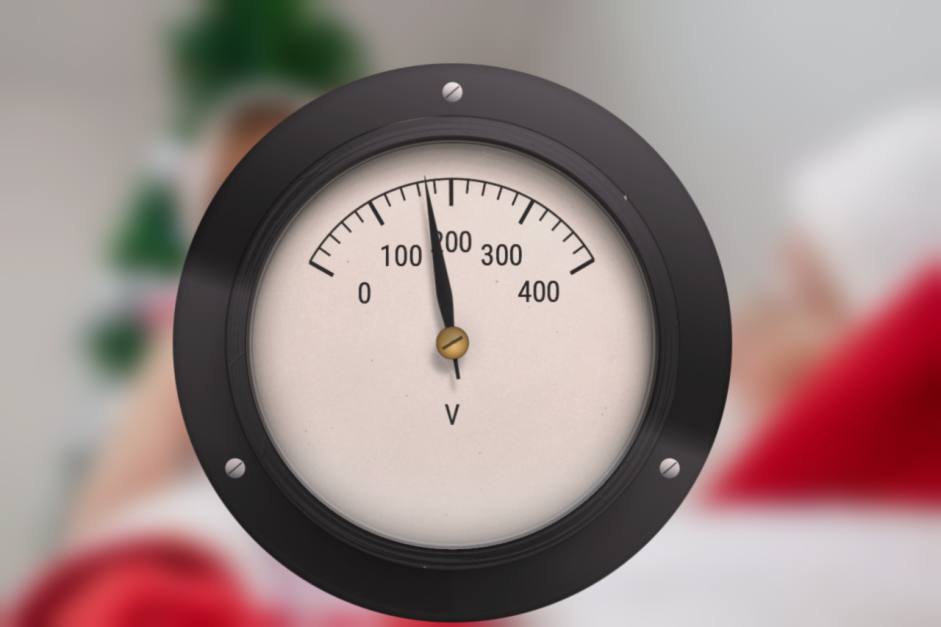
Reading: 170,V
